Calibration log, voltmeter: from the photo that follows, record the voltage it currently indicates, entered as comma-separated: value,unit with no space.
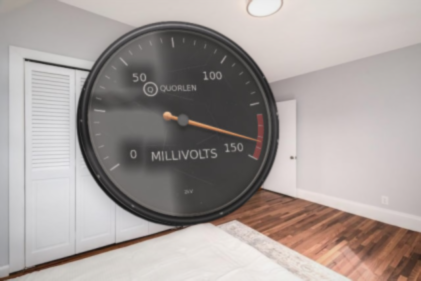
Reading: 142.5,mV
